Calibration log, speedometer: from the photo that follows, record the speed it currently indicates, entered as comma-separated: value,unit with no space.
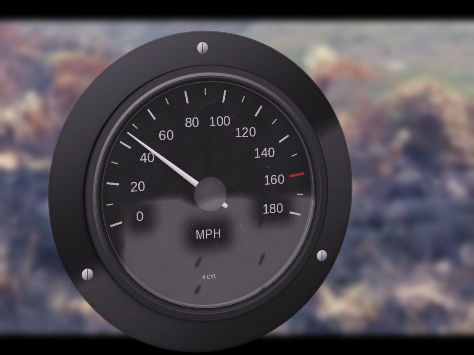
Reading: 45,mph
